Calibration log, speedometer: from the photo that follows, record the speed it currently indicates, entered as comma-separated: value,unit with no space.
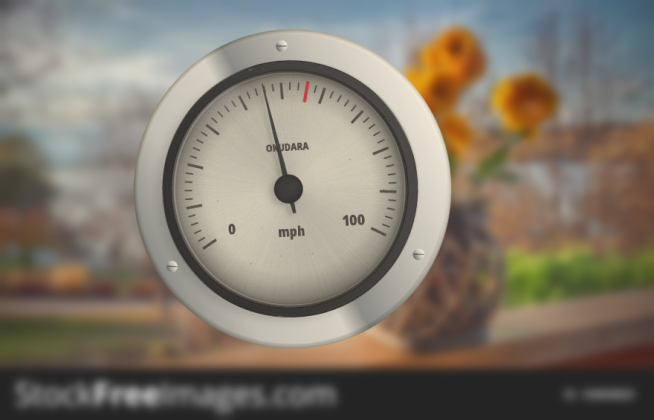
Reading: 46,mph
